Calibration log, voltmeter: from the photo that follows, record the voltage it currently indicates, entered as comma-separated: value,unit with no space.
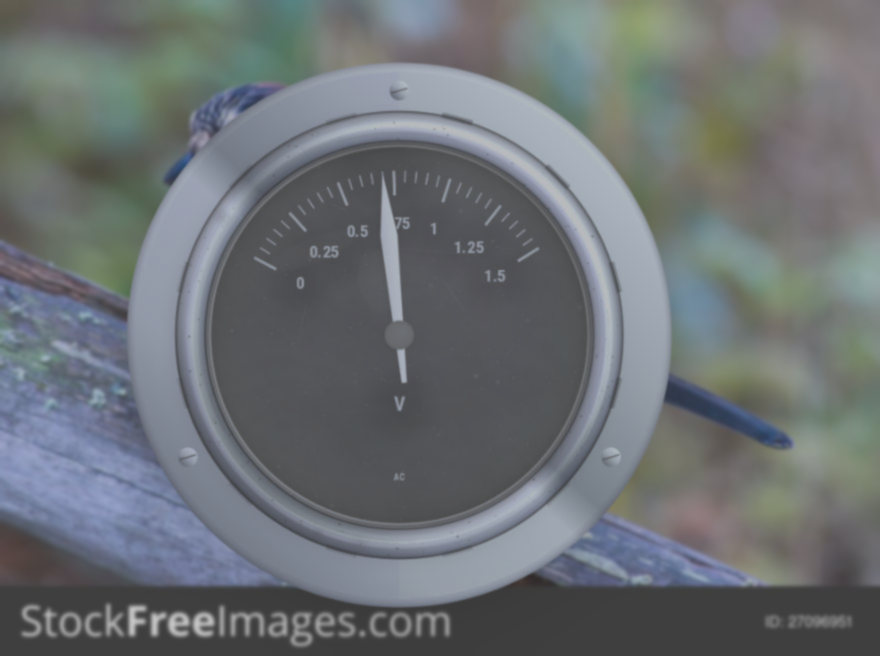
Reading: 0.7,V
